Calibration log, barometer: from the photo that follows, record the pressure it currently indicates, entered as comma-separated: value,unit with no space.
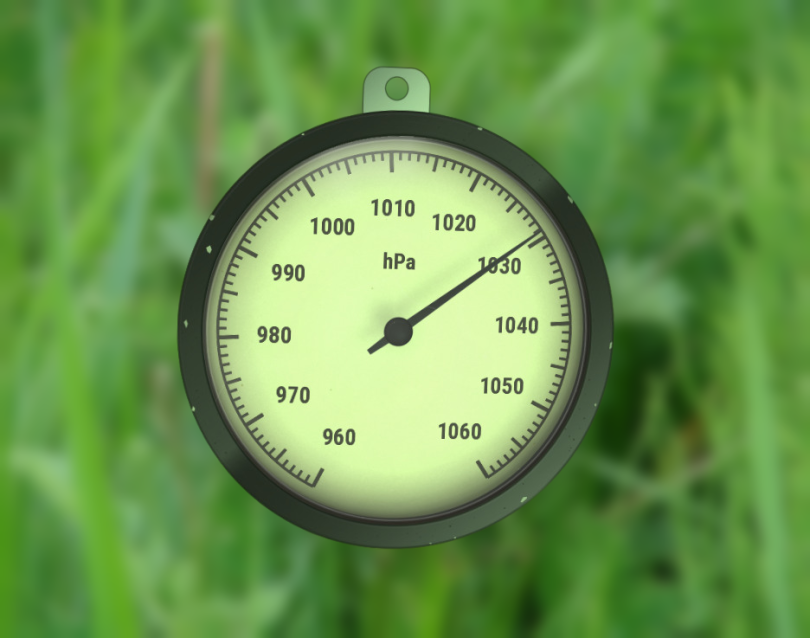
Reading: 1029,hPa
